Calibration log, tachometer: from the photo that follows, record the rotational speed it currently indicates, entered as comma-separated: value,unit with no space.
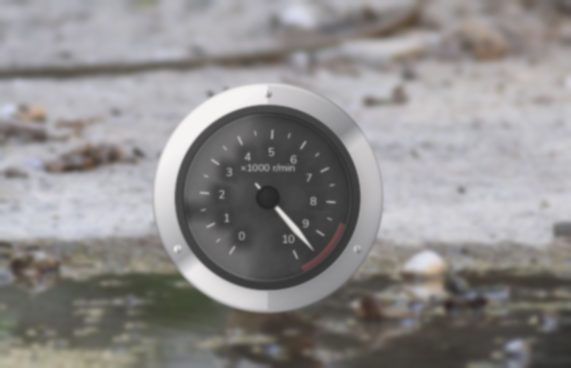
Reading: 9500,rpm
